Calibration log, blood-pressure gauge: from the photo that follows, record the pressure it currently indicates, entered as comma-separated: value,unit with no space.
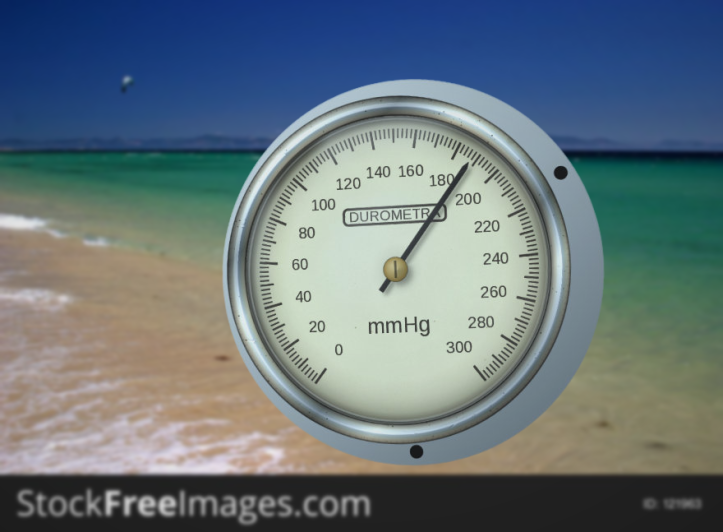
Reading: 188,mmHg
